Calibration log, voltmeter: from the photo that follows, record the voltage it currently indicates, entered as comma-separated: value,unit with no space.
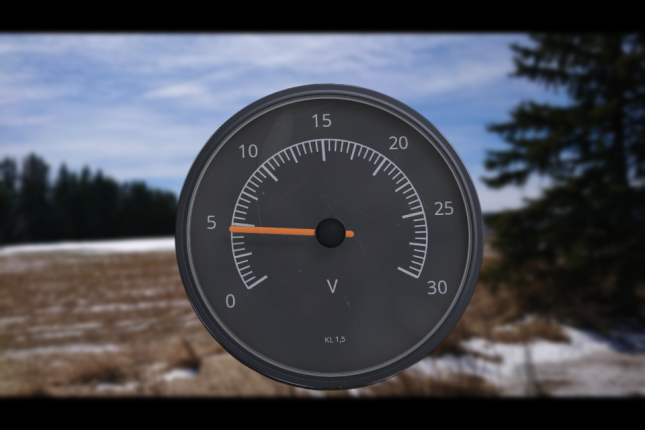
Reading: 4.5,V
